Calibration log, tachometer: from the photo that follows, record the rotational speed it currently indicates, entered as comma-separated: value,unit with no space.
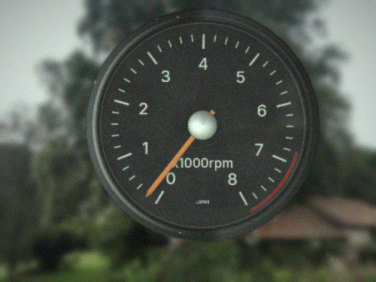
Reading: 200,rpm
